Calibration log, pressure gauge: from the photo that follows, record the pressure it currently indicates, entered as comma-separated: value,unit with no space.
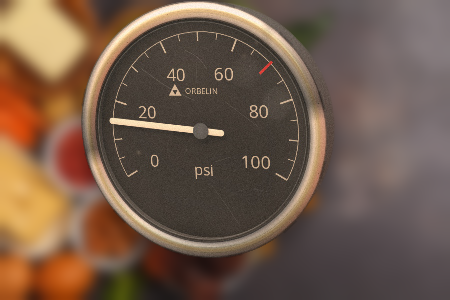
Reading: 15,psi
